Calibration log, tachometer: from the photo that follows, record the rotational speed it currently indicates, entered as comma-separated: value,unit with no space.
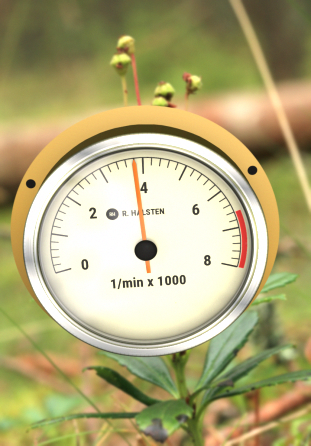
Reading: 3800,rpm
